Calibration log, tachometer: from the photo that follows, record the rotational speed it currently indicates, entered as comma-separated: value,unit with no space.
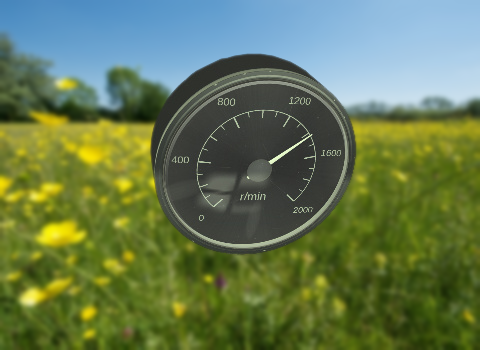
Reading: 1400,rpm
